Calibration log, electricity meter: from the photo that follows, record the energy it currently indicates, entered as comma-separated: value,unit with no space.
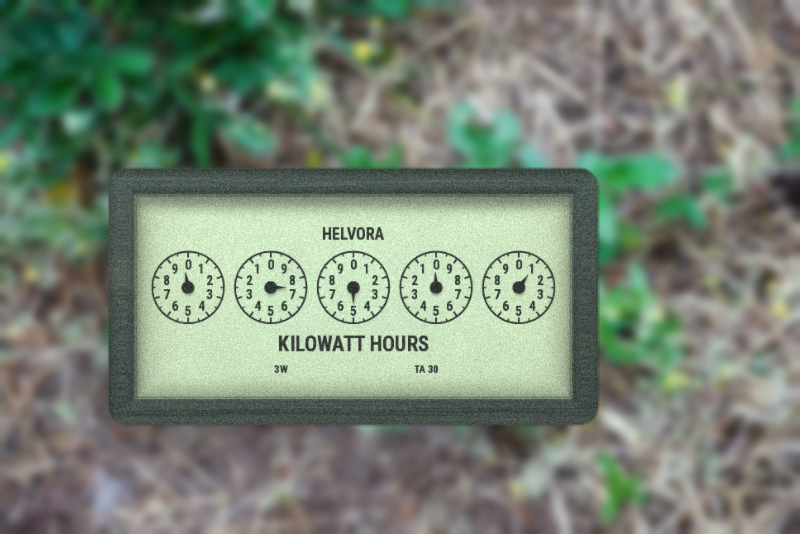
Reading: 97501,kWh
